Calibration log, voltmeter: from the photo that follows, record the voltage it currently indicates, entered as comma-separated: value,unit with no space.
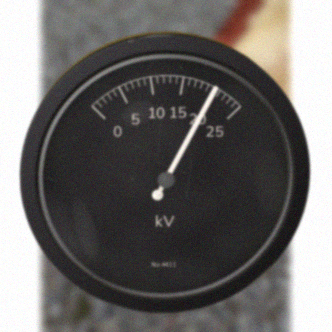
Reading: 20,kV
